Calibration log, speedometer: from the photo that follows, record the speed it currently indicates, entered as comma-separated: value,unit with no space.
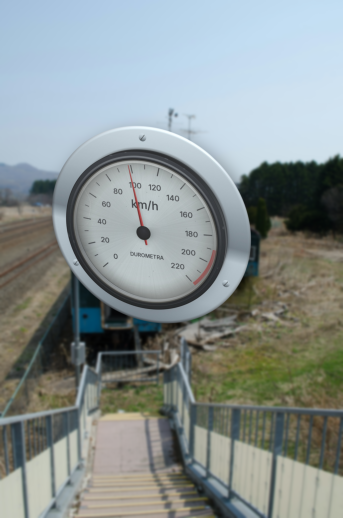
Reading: 100,km/h
